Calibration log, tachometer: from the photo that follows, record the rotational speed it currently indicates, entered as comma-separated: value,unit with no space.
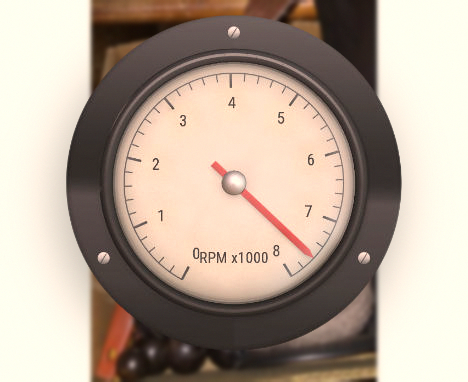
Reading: 7600,rpm
